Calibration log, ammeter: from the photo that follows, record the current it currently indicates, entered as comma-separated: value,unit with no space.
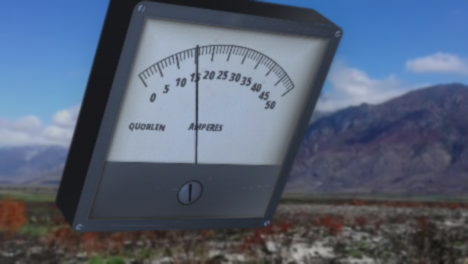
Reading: 15,A
